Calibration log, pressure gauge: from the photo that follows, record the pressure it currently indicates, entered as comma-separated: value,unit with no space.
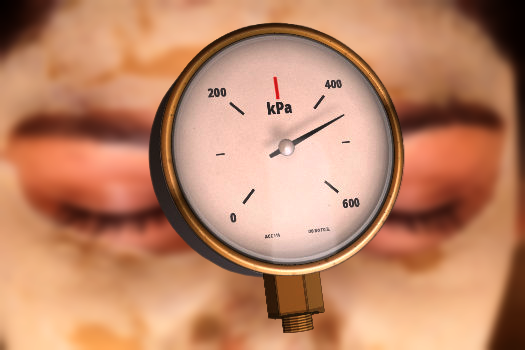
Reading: 450,kPa
